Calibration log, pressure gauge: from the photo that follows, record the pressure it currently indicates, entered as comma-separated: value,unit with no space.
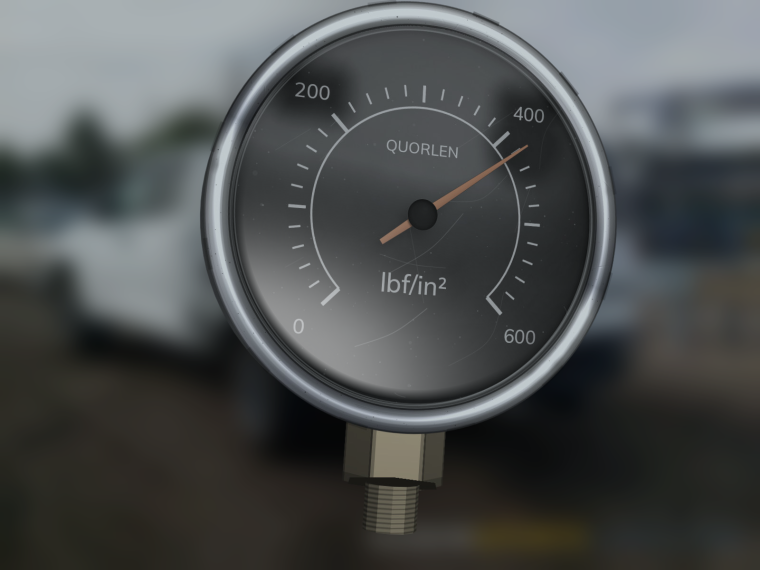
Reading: 420,psi
